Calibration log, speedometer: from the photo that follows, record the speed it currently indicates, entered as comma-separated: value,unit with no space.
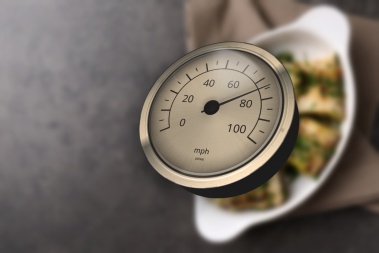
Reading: 75,mph
